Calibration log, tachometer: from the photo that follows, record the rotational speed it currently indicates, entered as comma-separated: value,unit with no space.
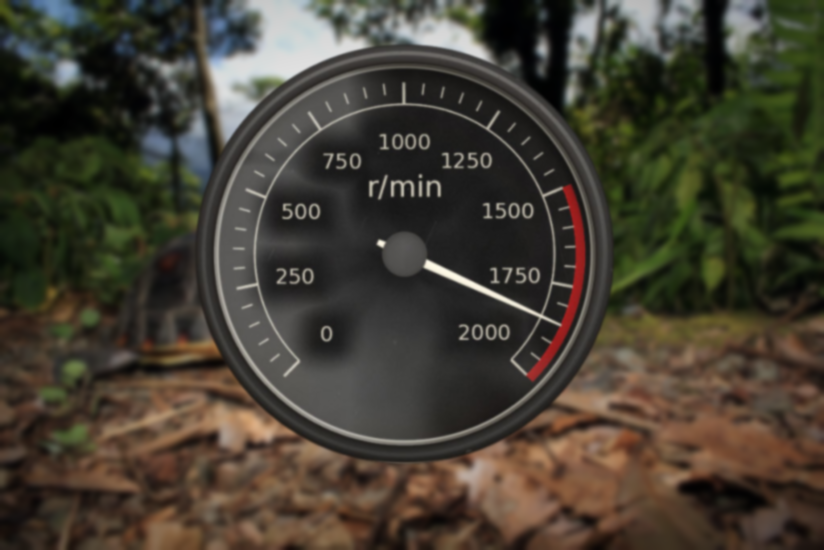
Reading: 1850,rpm
